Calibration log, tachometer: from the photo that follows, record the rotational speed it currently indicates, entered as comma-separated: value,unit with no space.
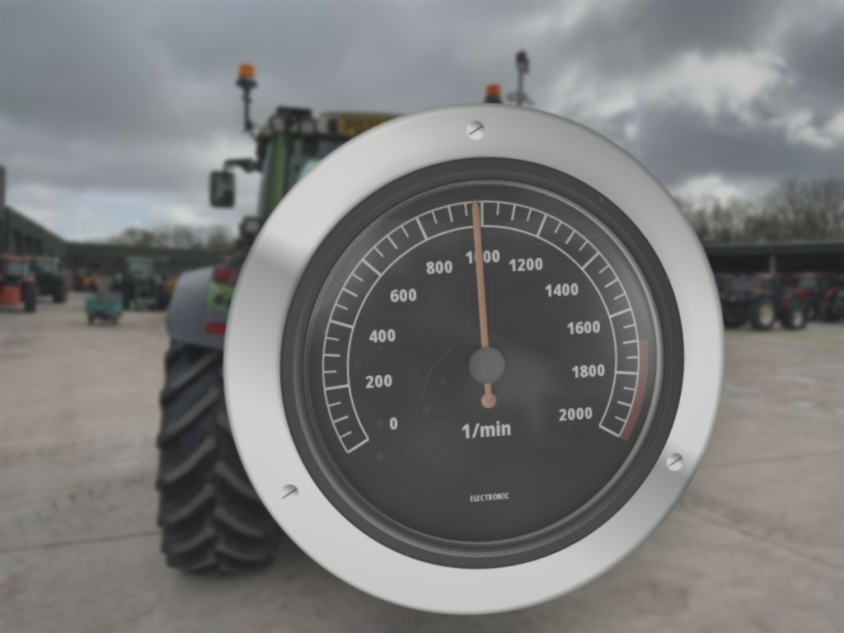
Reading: 975,rpm
